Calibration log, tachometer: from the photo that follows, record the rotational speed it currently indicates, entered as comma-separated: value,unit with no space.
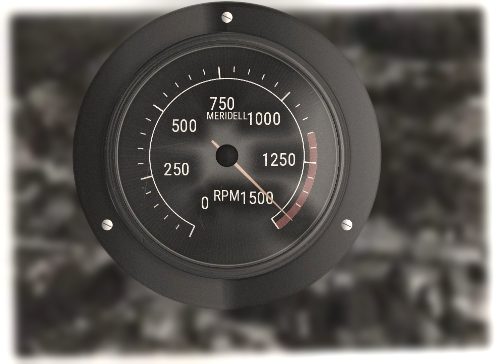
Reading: 1450,rpm
